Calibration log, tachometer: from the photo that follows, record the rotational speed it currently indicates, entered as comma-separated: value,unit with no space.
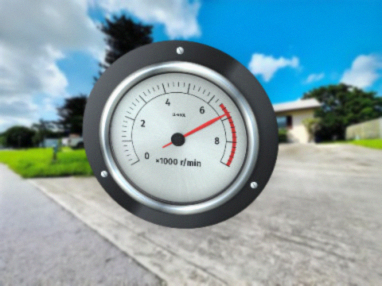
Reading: 6800,rpm
